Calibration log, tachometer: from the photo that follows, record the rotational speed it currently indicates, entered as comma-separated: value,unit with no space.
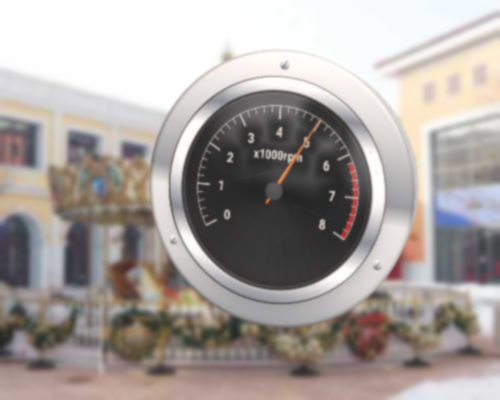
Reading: 5000,rpm
